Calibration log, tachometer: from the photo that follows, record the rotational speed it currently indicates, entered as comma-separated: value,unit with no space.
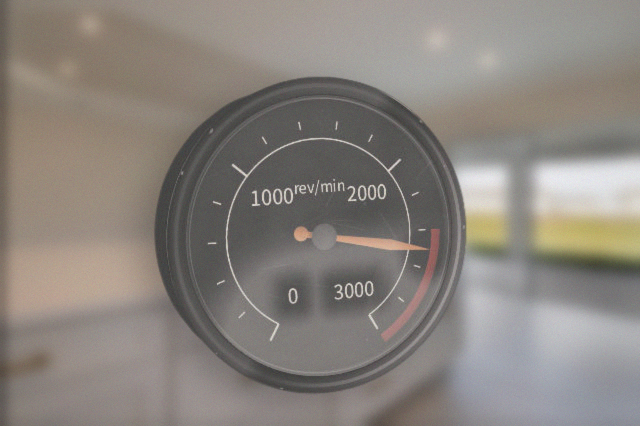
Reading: 2500,rpm
